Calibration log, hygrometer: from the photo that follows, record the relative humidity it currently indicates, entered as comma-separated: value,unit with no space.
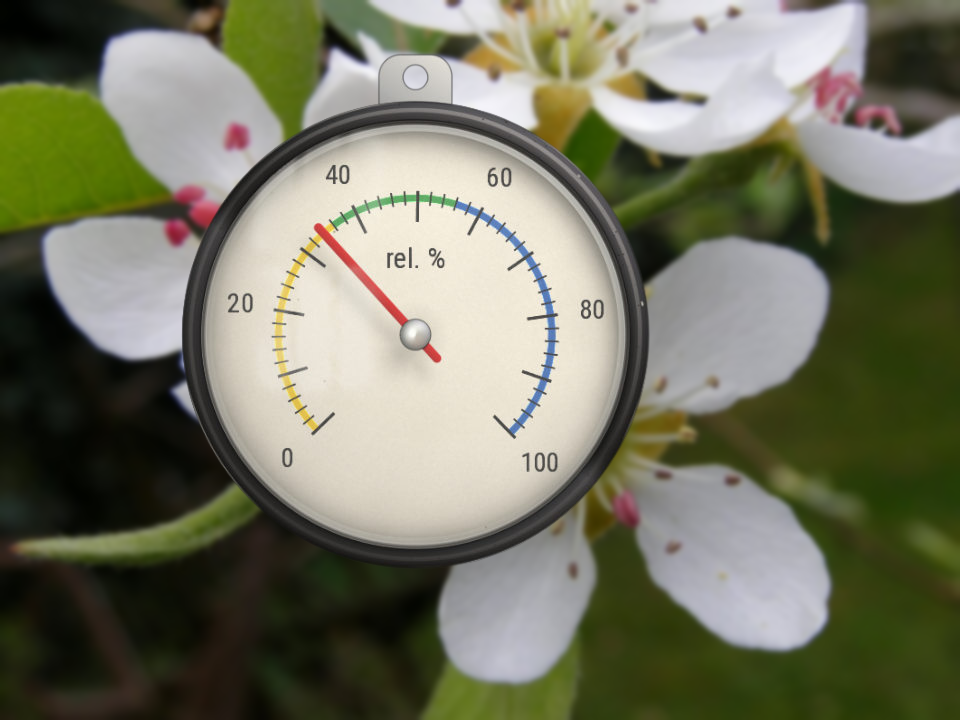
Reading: 34,%
